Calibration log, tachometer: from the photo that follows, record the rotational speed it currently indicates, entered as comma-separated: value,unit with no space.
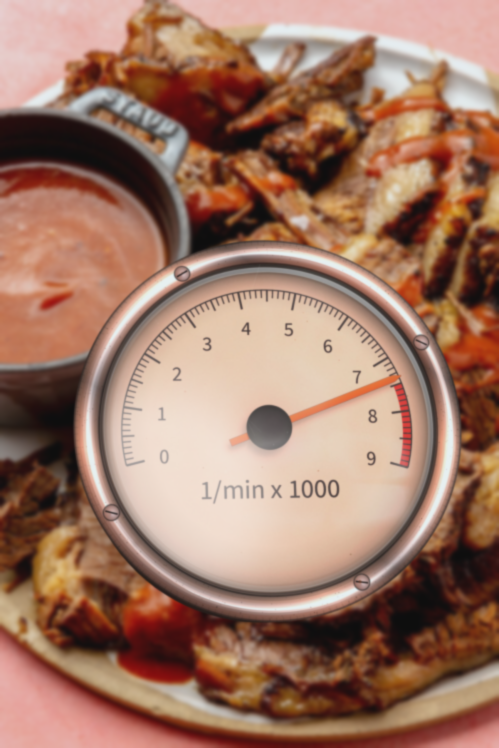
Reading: 7400,rpm
